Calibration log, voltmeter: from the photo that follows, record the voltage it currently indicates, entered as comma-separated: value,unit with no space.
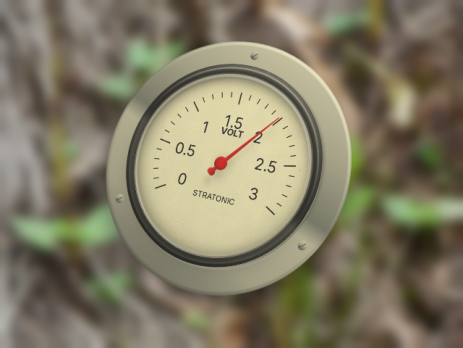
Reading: 2,V
